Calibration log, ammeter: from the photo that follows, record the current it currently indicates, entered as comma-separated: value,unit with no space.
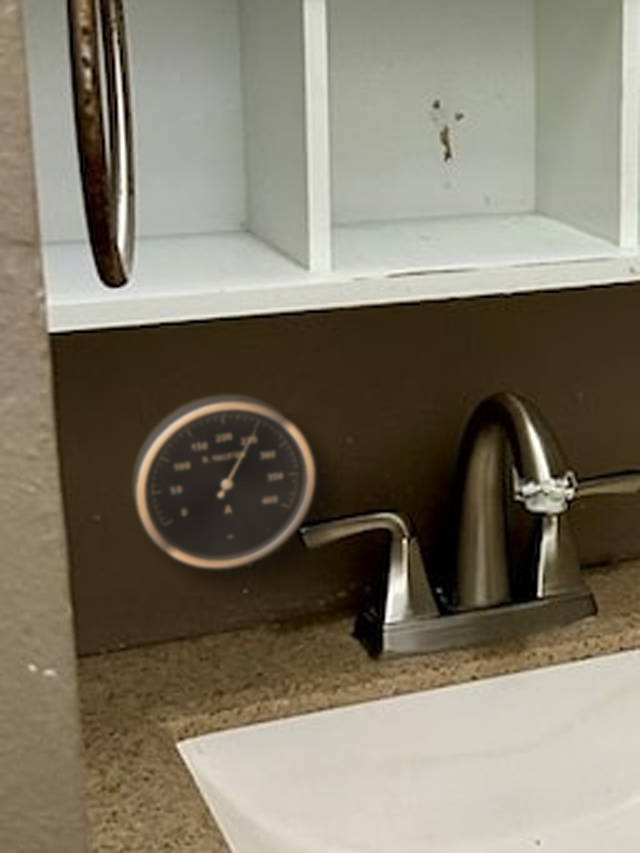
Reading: 250,A
